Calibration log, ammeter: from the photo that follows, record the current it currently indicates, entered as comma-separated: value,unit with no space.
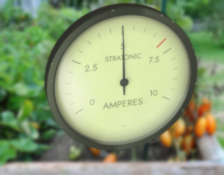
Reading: 5,A
